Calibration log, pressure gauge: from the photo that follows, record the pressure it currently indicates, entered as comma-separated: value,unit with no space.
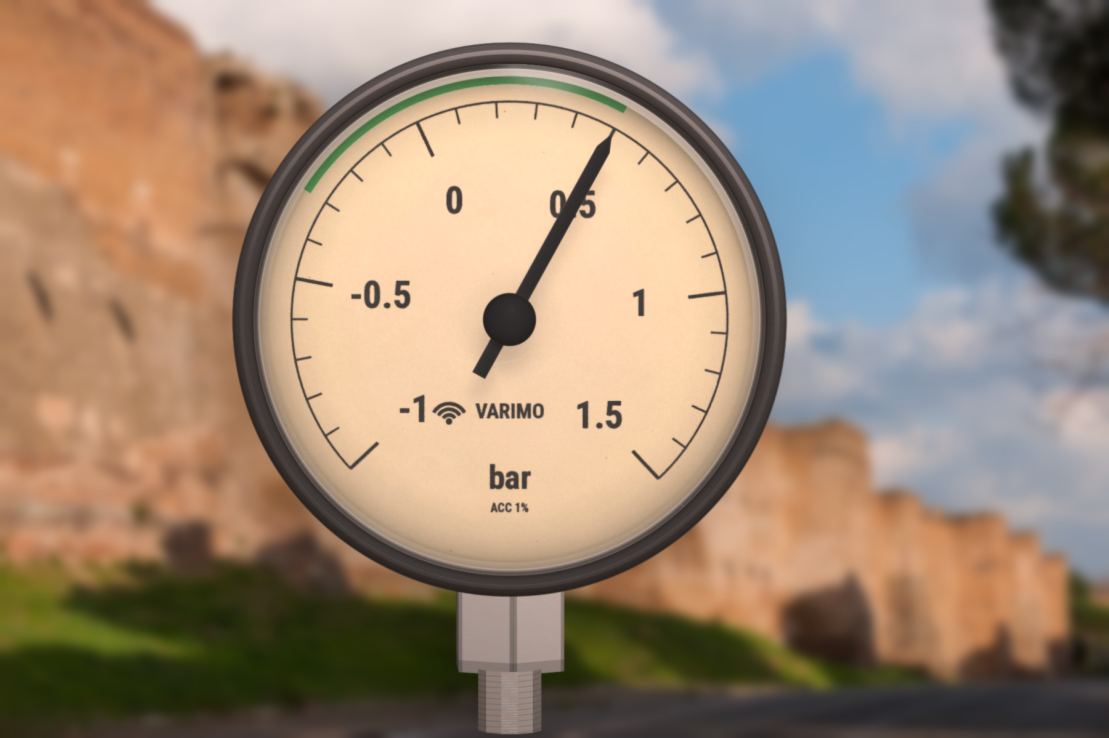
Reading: 0.5,bar
